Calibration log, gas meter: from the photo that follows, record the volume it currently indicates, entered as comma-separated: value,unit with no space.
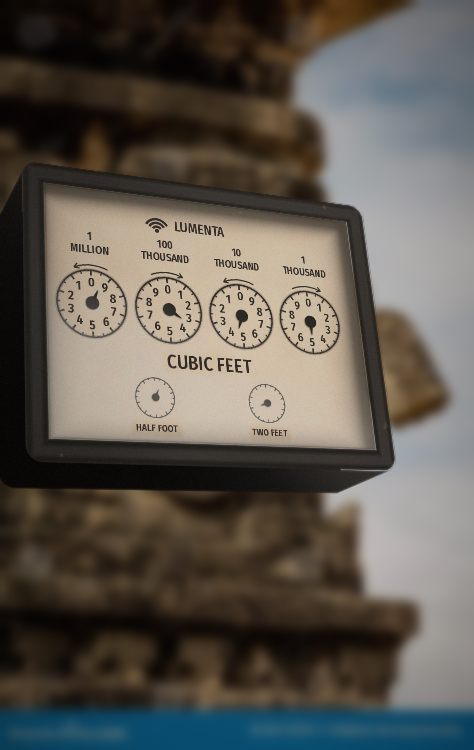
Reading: 934500,ft³
